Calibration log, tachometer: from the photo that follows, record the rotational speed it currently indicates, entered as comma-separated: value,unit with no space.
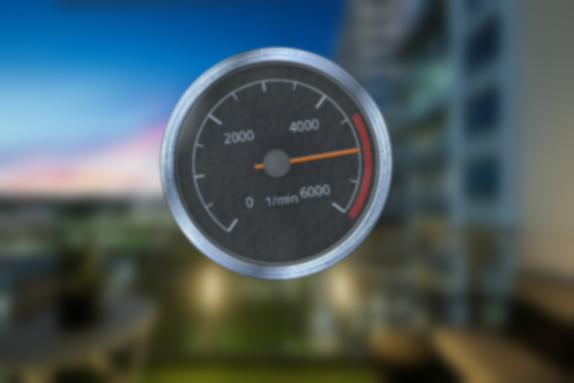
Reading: 5000,rpm
